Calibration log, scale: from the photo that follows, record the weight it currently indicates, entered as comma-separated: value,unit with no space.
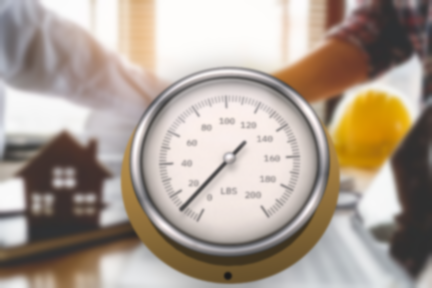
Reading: 10,lb
